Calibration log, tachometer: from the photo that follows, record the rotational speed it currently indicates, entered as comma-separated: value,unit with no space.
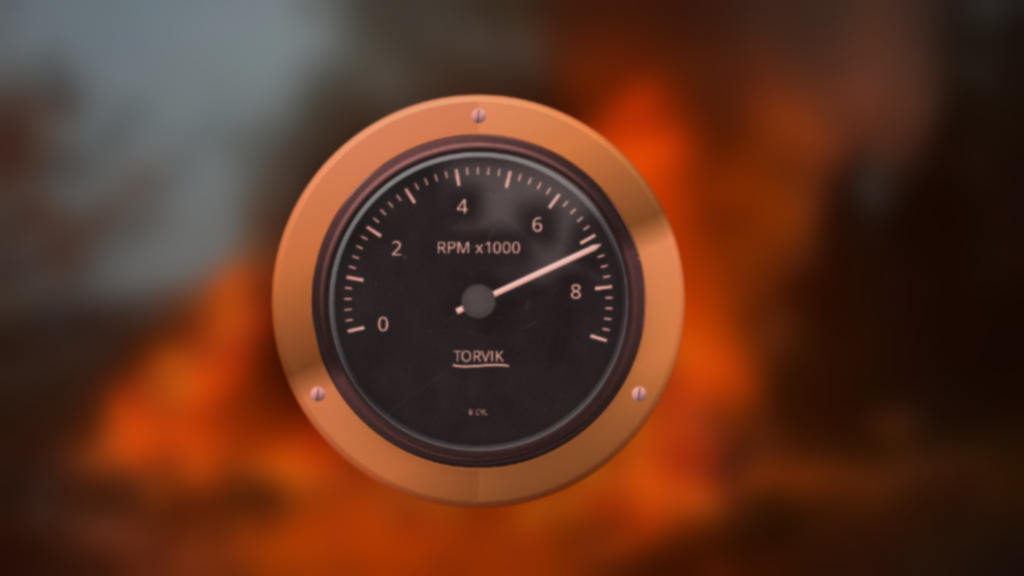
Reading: 7200,rpm
